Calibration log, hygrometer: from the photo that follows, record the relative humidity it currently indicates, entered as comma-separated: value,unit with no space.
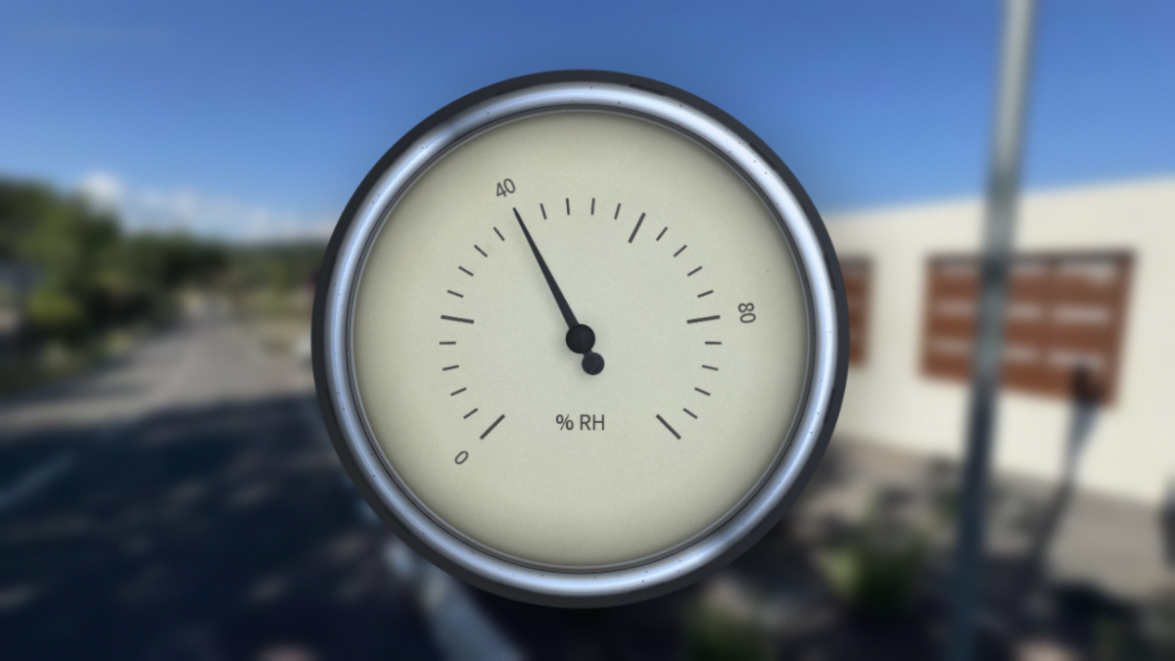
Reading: 40,%
